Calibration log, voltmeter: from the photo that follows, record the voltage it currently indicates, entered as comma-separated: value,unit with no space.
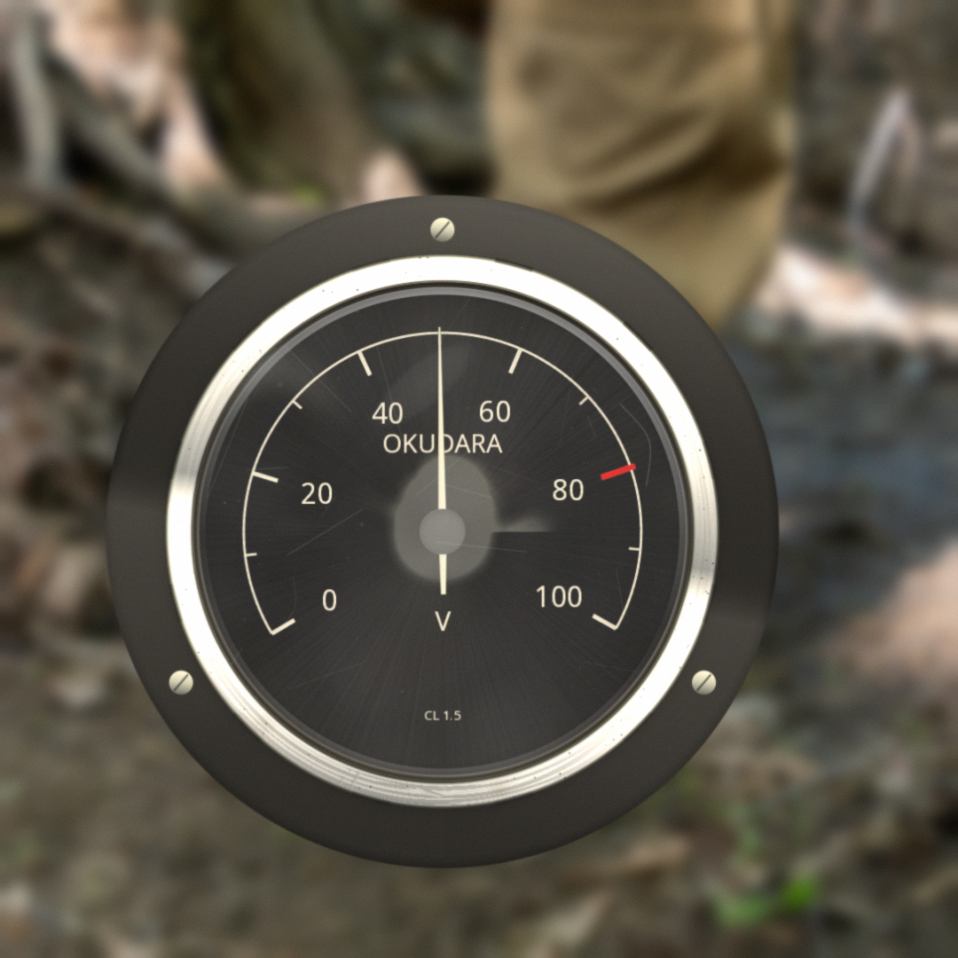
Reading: 50,V
